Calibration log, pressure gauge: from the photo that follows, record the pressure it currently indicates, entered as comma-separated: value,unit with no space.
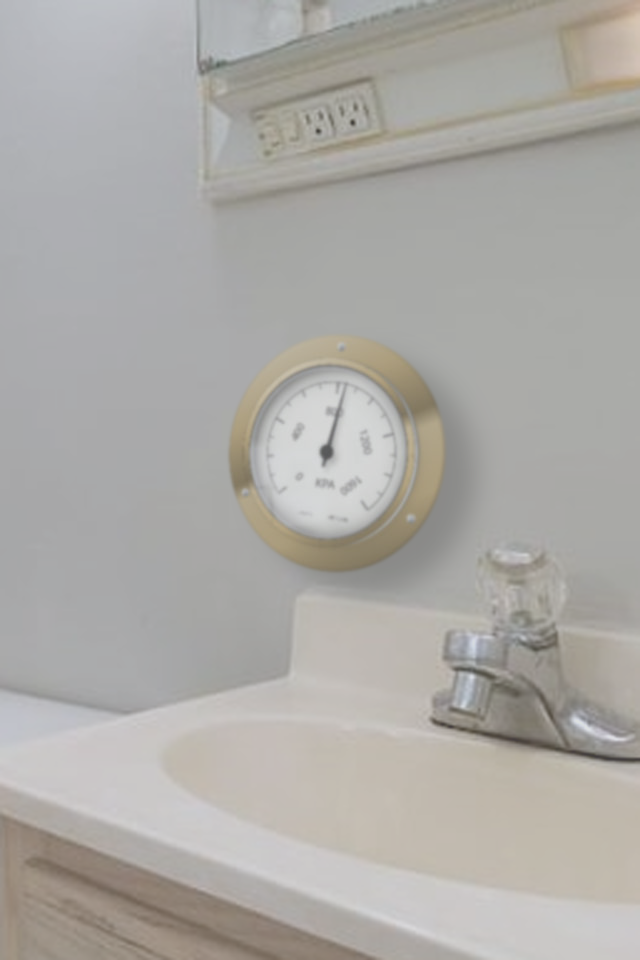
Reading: 850,kPa
